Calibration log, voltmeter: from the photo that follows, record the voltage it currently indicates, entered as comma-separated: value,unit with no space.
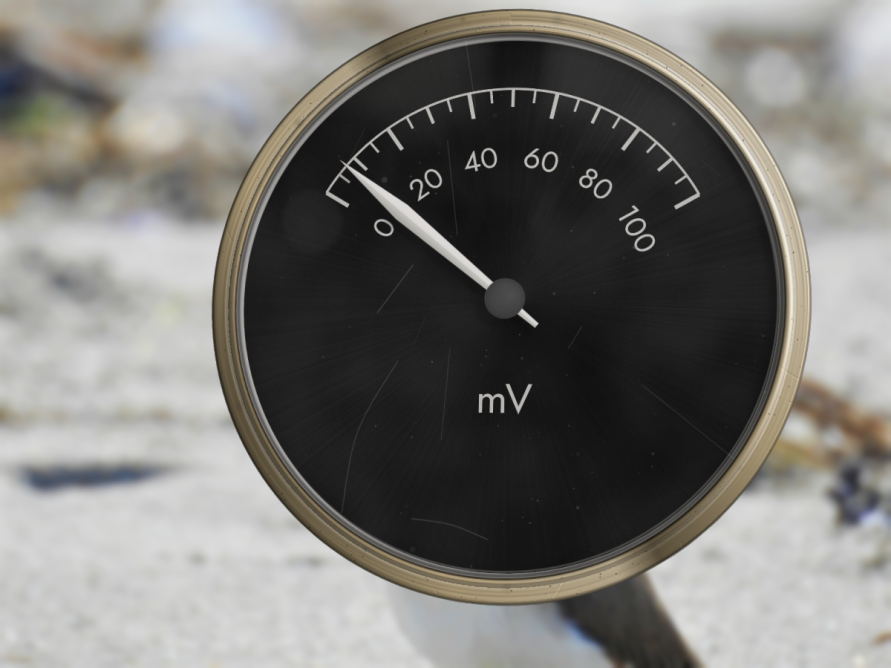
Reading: 7.5,mV
